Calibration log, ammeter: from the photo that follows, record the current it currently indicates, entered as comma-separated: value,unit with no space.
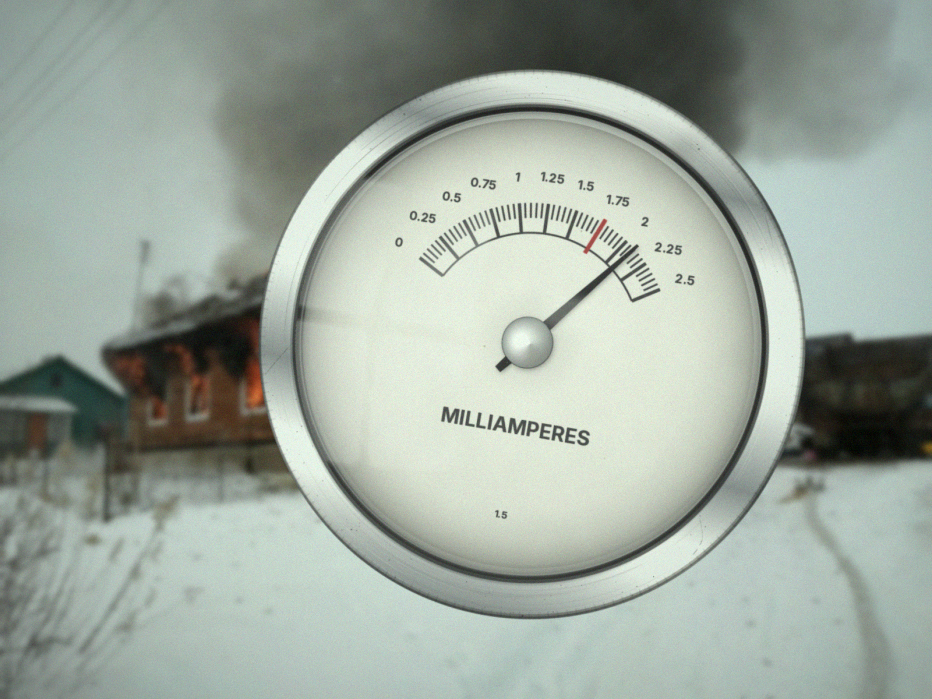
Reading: 2.1,mA
